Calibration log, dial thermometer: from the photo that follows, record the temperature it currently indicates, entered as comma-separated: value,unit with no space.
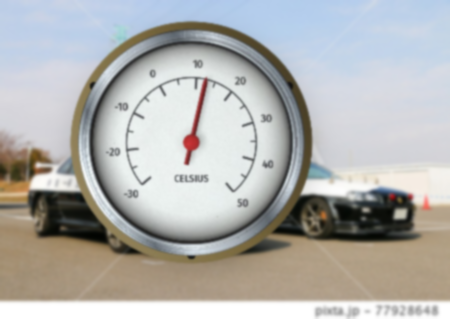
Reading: 12.5,°C
